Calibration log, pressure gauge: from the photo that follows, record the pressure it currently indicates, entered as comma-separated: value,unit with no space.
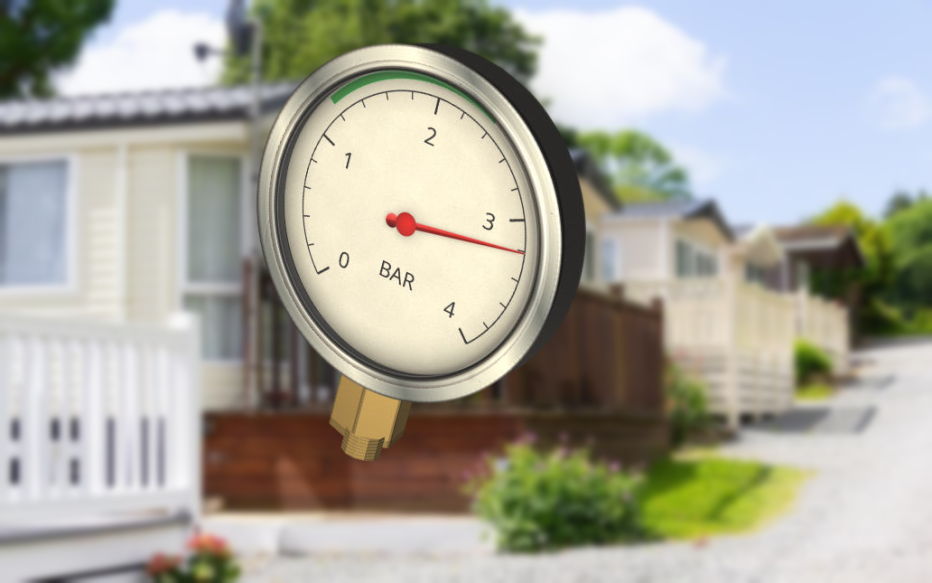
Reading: 3.2,bar
